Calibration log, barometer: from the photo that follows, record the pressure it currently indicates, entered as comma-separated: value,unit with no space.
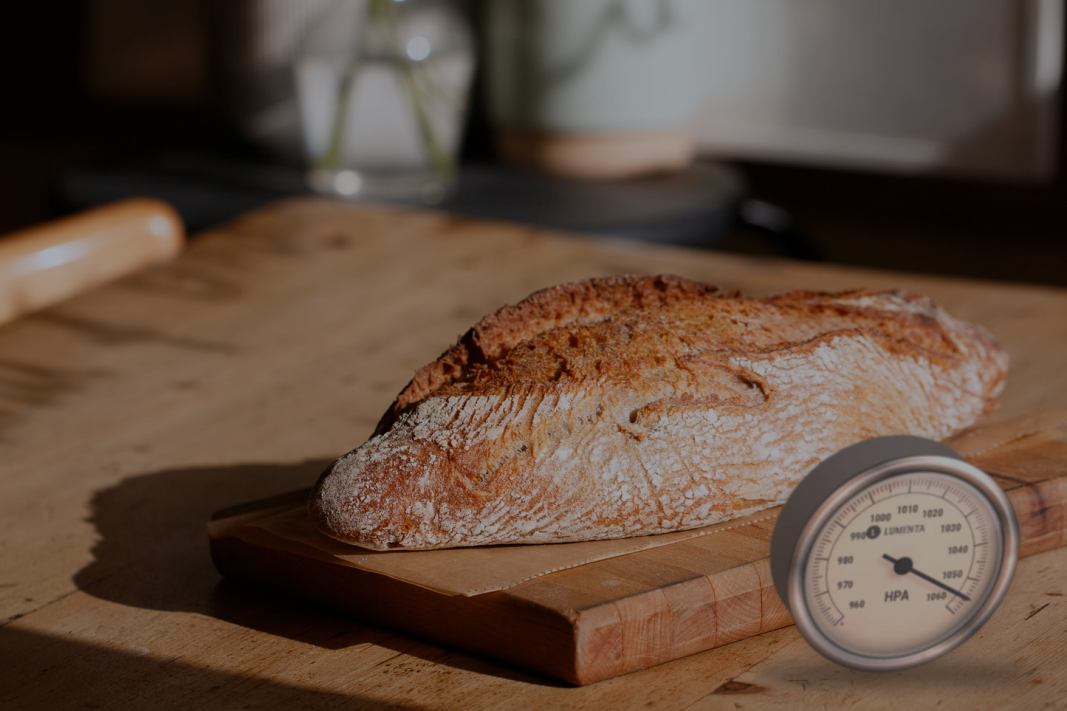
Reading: 1055,hPa
